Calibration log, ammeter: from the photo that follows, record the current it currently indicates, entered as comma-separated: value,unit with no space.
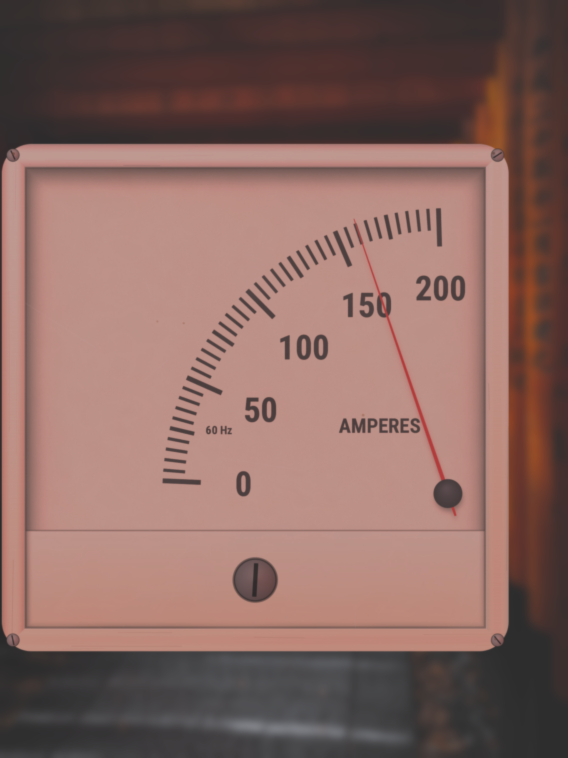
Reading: 160,A
